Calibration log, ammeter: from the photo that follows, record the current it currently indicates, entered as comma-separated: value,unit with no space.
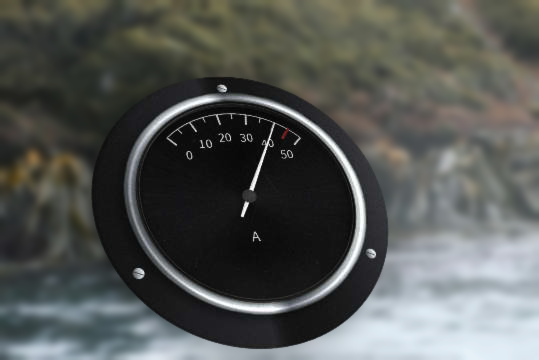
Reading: 40,A
